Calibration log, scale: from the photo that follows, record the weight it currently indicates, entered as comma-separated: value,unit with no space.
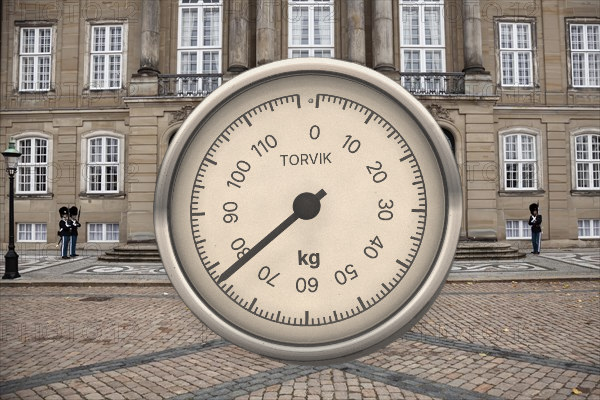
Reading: 77,kg
